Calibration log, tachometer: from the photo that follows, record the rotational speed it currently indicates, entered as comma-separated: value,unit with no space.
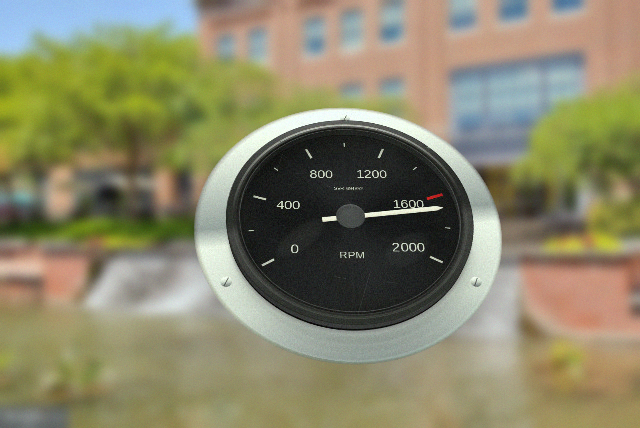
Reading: 1700,rpm
